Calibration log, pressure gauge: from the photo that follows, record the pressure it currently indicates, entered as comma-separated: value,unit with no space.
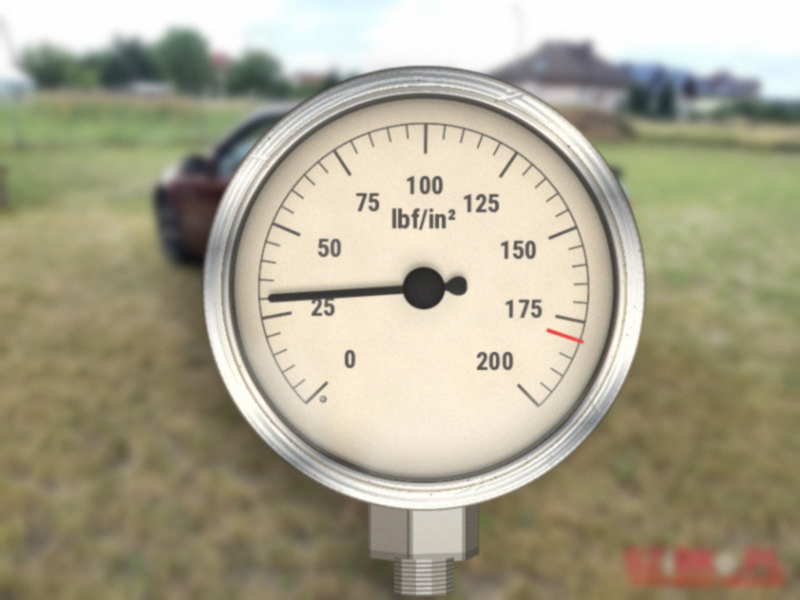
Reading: 30,psi
